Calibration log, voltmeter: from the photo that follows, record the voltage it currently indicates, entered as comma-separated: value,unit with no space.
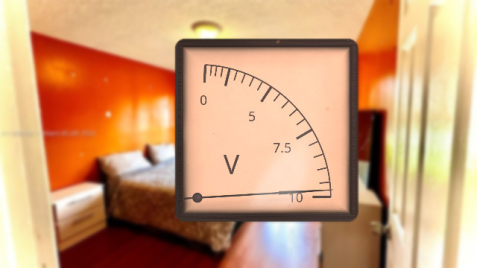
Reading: 9.75,V
